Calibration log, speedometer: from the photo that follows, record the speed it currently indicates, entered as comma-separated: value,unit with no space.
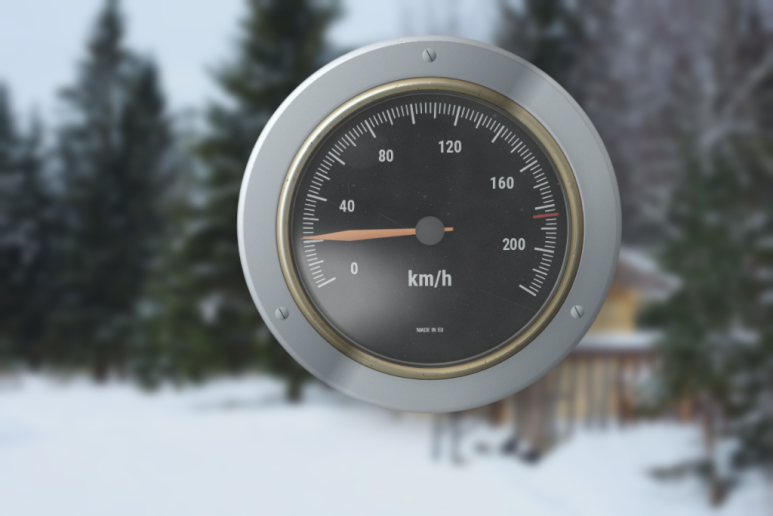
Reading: 22,km/h
